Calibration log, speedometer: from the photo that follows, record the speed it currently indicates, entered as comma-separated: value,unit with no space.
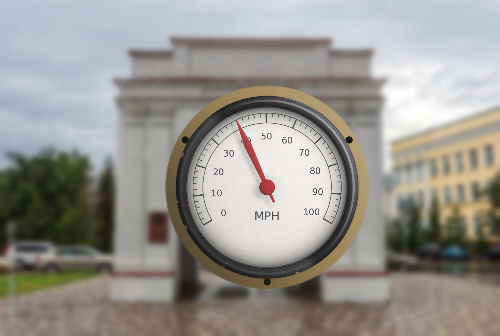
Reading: 40,mph
